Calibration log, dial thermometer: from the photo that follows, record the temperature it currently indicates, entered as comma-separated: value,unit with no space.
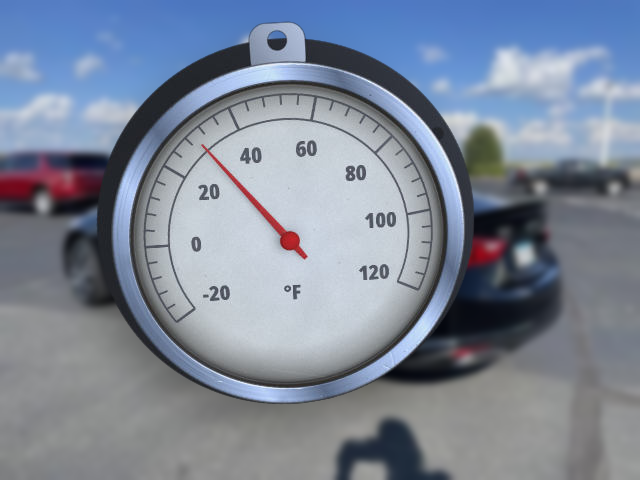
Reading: 30,°F
